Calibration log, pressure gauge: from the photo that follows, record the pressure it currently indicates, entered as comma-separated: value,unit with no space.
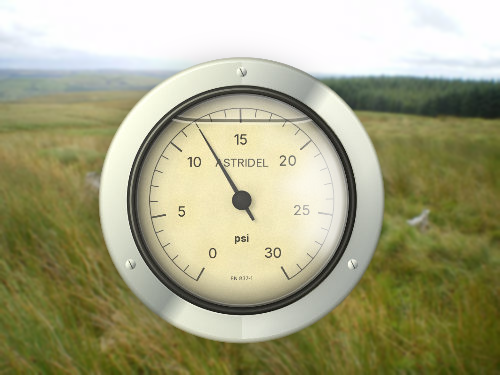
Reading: 12,psi
